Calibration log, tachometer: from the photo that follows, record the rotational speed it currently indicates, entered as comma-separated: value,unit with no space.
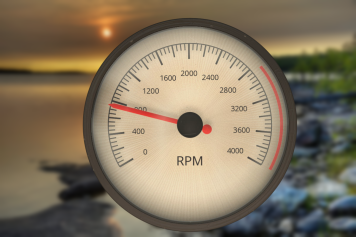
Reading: 750,rpm
